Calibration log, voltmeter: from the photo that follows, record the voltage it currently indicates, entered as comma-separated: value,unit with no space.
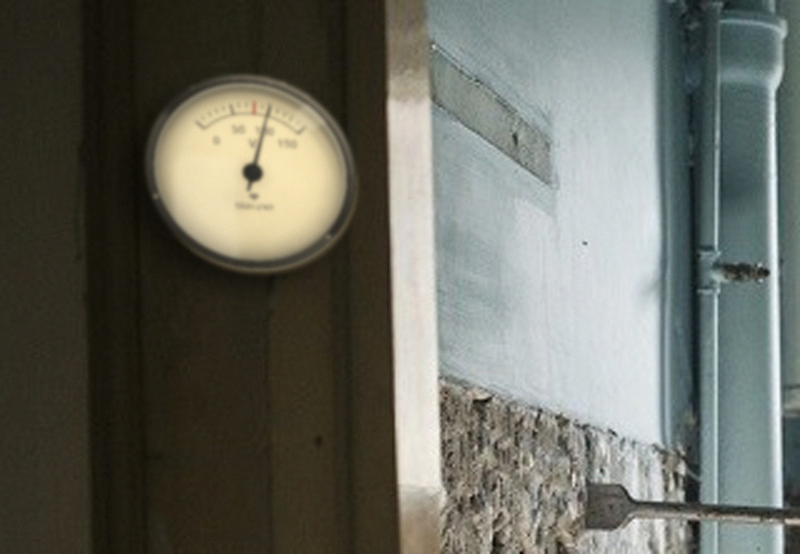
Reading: 100,V
